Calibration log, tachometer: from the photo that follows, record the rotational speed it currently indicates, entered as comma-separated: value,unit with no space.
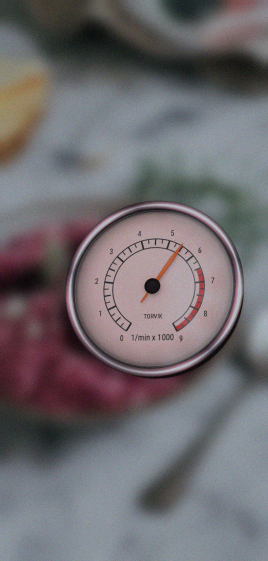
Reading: 5500,rpm
